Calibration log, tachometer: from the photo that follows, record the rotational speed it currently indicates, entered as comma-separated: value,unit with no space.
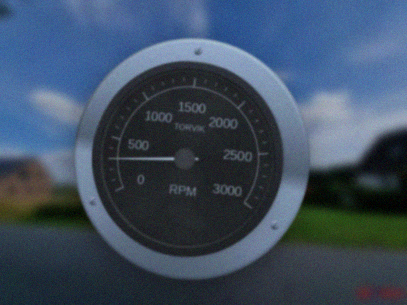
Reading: 300,rpm
